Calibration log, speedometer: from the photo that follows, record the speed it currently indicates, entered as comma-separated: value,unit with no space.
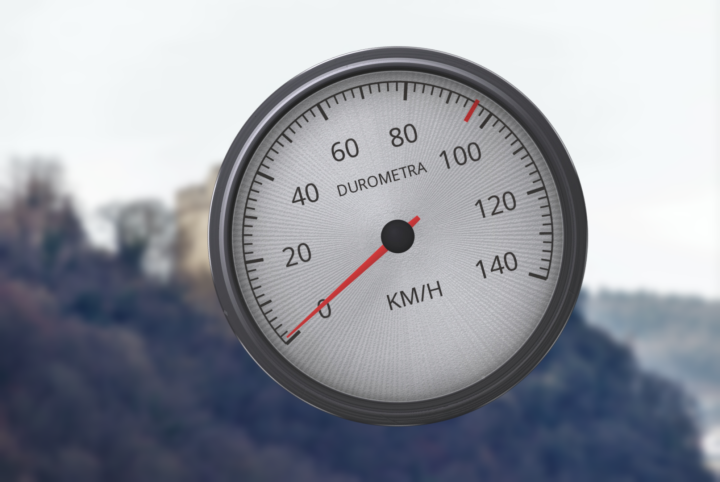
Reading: 1,km/h
